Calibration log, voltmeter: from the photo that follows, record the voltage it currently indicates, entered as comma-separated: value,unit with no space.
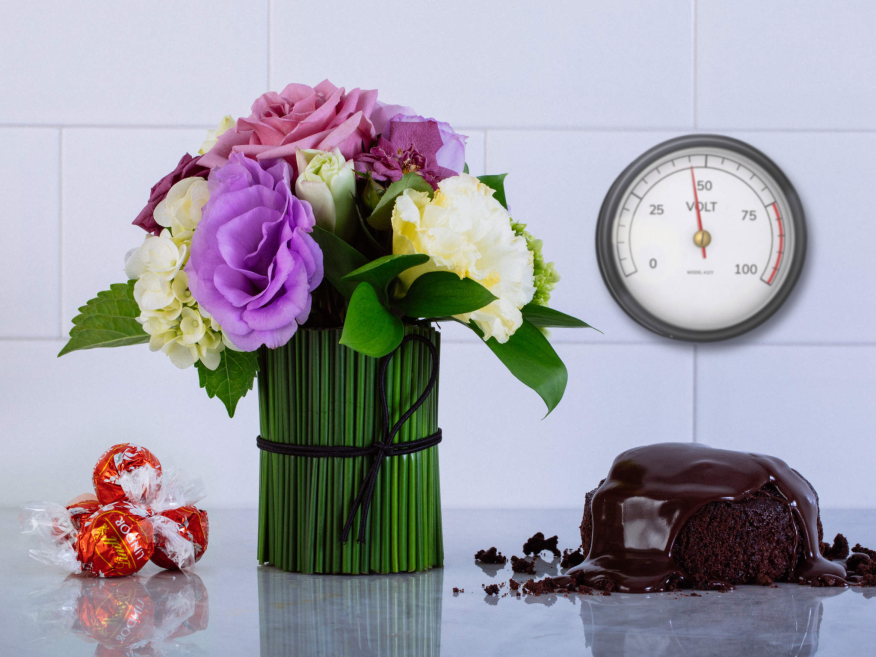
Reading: 45,V
